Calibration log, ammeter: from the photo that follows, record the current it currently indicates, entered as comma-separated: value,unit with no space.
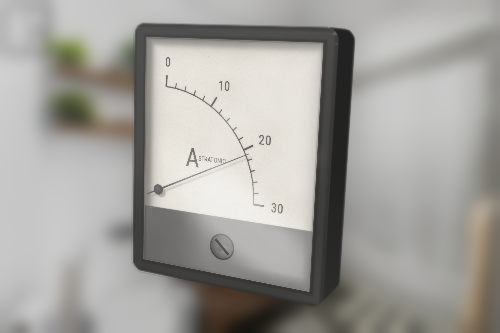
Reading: 21,A
